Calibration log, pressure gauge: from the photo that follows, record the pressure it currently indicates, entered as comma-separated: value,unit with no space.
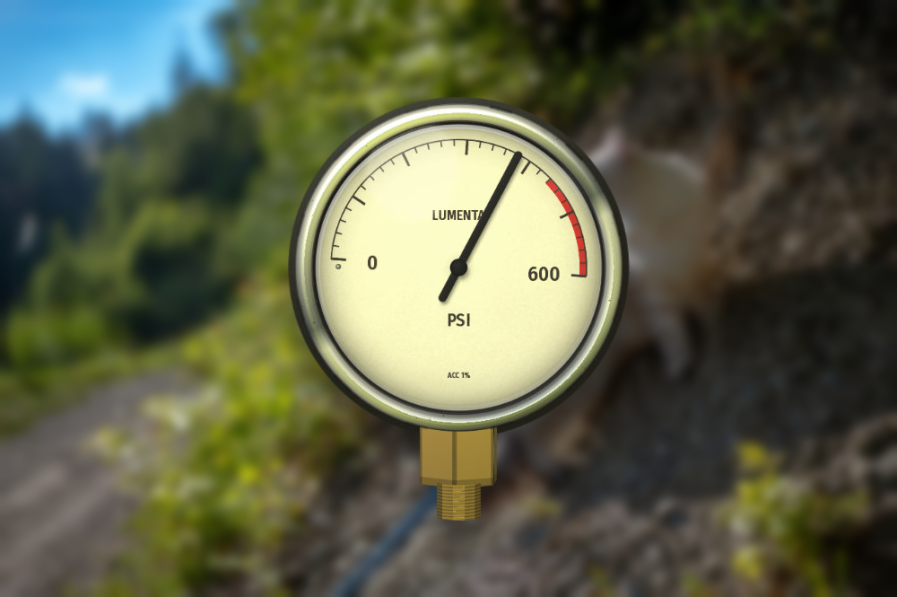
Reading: 380,psi
